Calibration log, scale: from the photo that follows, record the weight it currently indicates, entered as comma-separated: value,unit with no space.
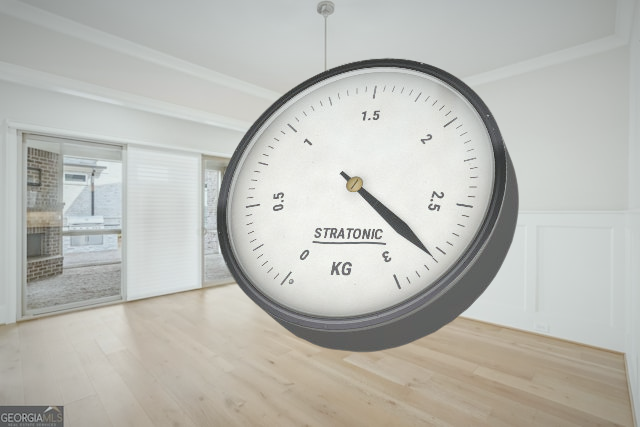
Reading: 2.8,kg
